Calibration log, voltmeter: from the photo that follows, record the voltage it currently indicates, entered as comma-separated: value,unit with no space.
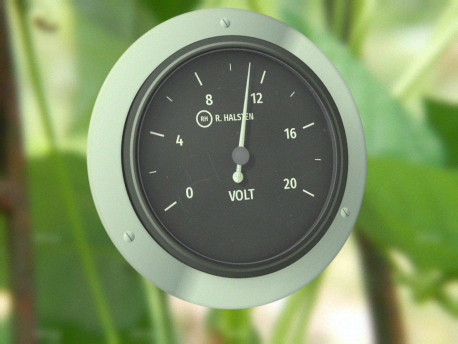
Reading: 11,V
